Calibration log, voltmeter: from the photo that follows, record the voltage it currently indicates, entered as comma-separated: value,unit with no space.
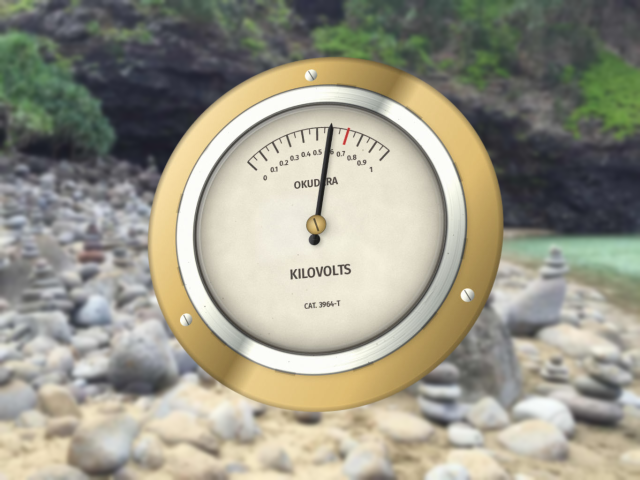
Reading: 0.6,kV
